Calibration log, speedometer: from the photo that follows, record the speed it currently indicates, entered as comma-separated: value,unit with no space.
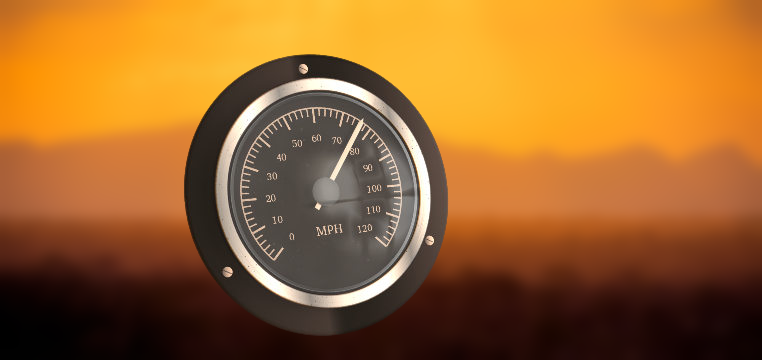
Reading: 76,mph
